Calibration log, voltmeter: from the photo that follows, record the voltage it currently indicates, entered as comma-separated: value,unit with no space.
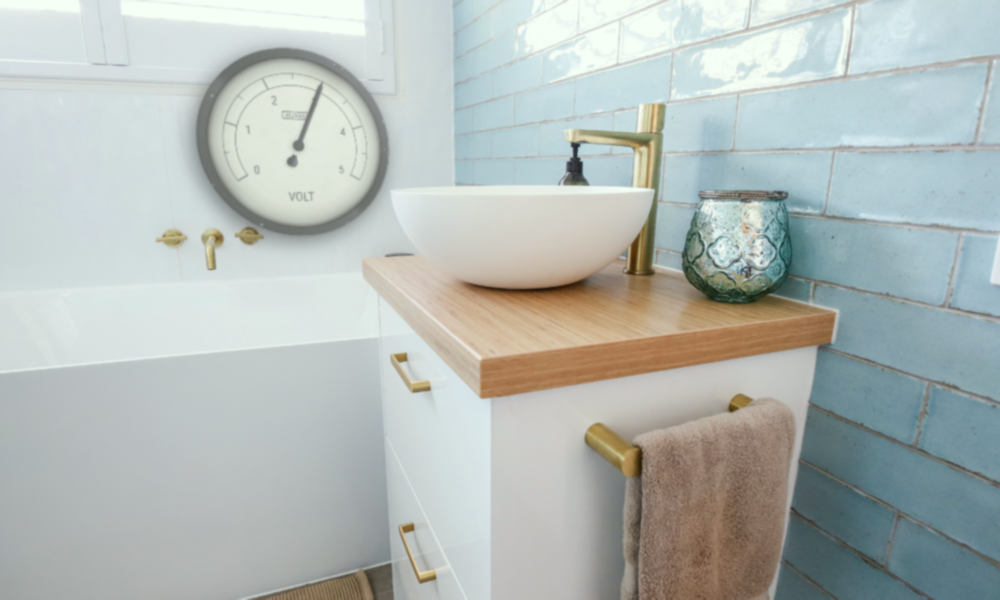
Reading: 3,V
